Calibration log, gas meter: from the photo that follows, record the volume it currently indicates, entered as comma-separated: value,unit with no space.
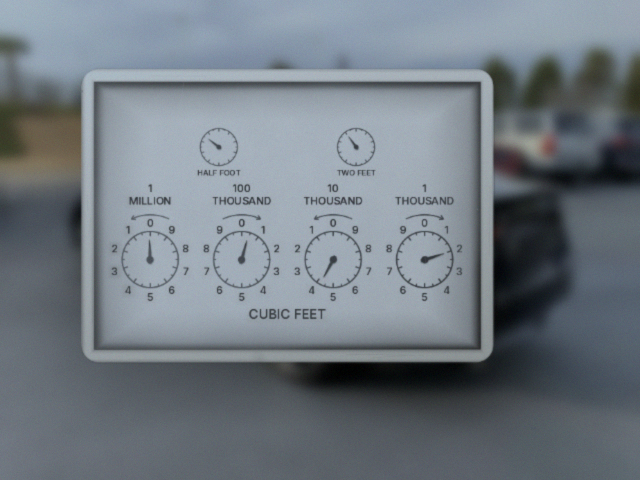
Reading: 4200,ft³
